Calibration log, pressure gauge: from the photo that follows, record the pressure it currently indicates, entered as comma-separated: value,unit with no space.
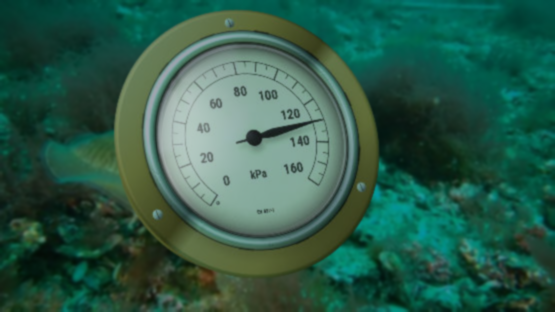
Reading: 130,kPa
